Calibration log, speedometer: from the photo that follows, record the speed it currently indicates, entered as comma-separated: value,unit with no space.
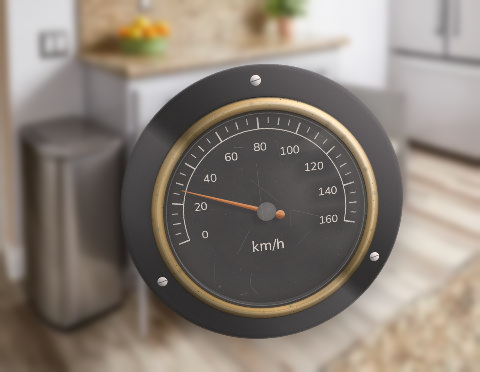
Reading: 27.5,km/h
